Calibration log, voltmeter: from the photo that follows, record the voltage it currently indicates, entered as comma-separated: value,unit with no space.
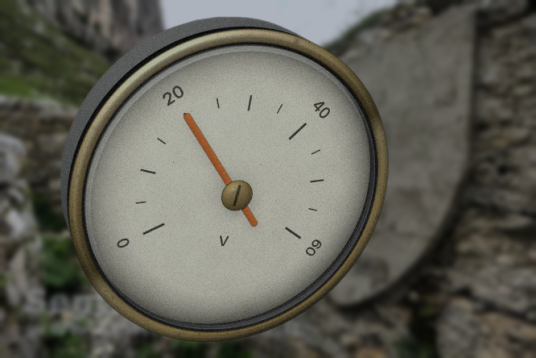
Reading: 20,V
